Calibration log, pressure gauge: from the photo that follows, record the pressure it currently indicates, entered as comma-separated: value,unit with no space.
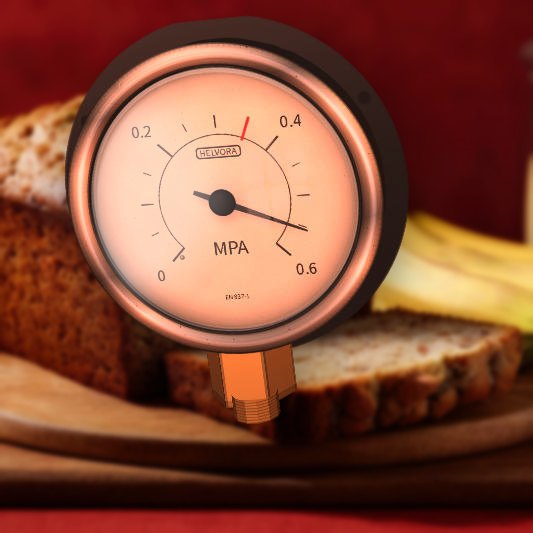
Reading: 0.55,MPa
